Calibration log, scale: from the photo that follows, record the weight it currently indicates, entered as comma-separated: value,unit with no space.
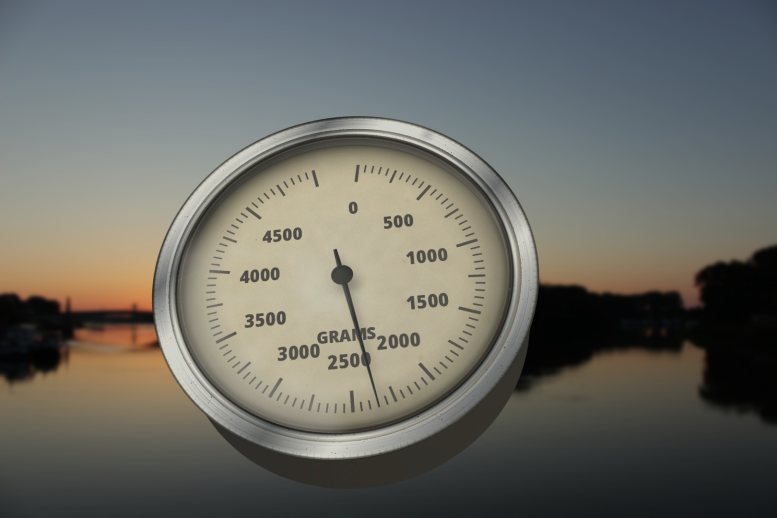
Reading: 2350,g
